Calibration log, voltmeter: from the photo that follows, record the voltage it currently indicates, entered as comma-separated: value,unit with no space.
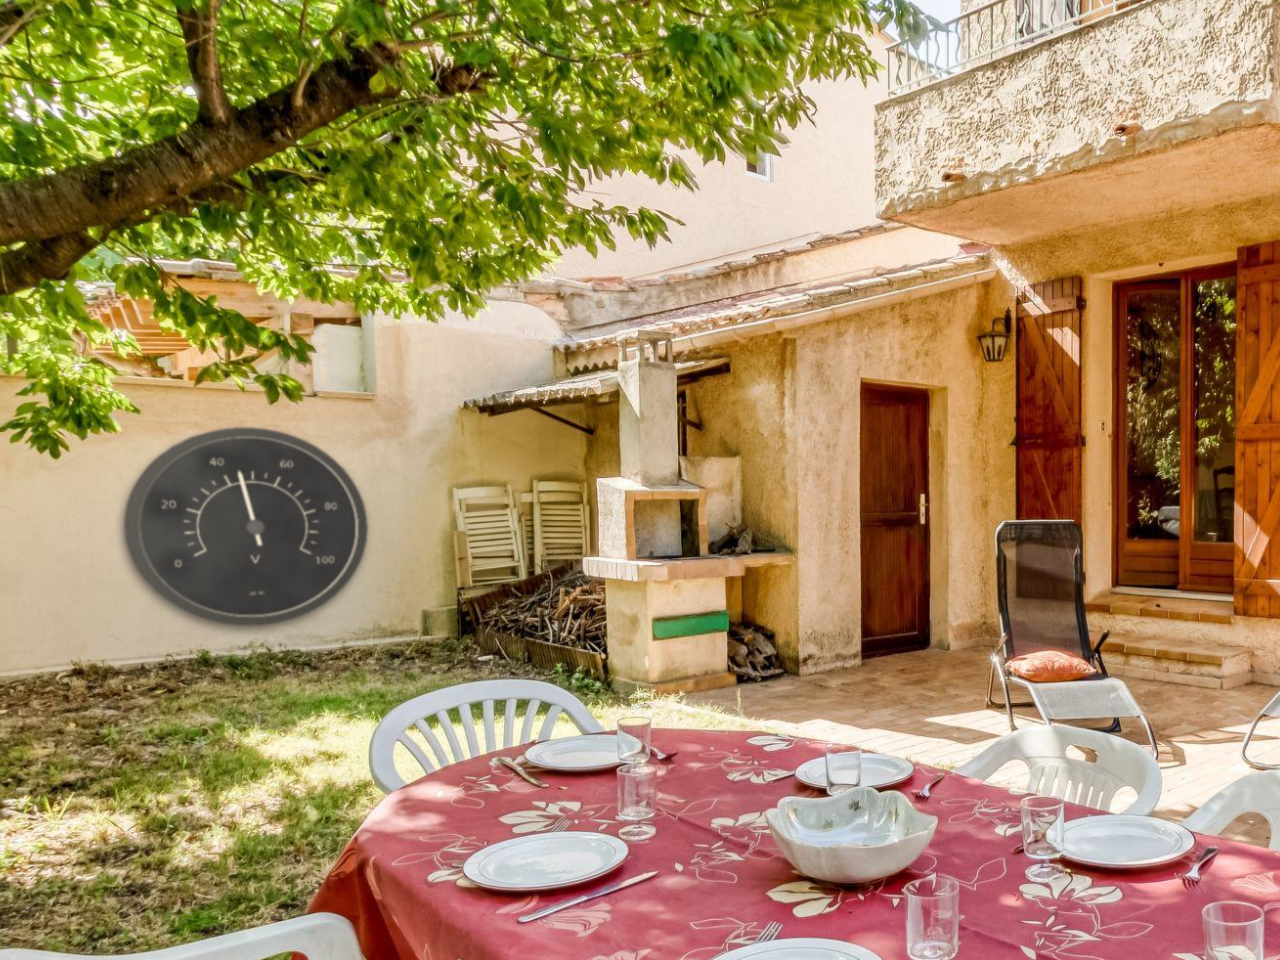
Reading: 45,V
